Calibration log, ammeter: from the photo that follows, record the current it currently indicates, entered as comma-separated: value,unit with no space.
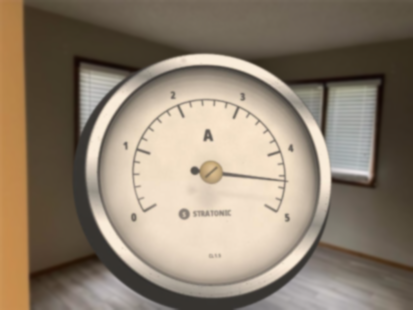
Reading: 4.5,A
